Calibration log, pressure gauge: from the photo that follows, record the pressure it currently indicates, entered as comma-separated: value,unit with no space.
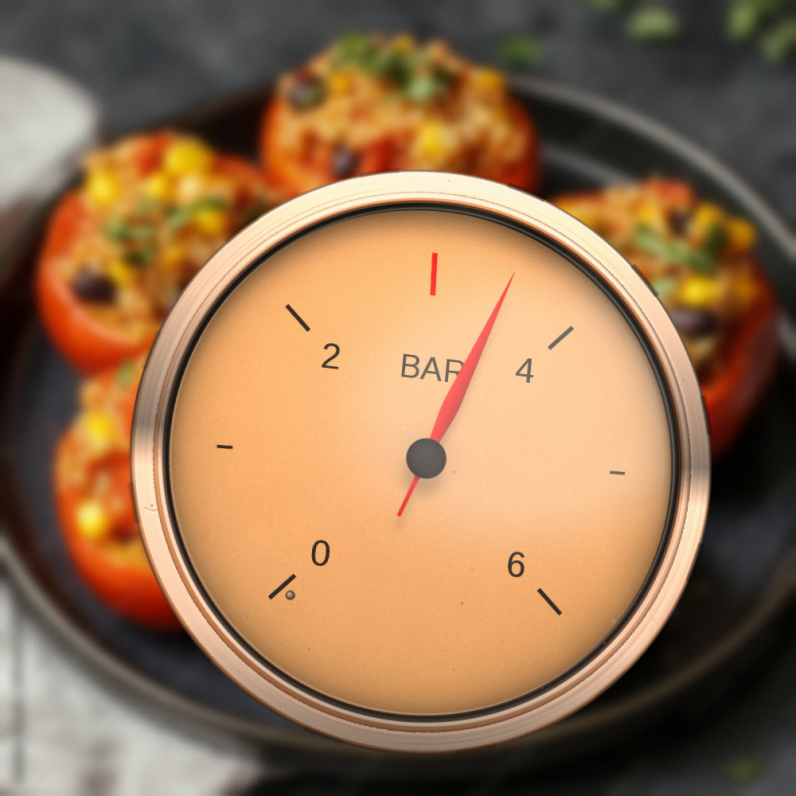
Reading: 3.5,bar
